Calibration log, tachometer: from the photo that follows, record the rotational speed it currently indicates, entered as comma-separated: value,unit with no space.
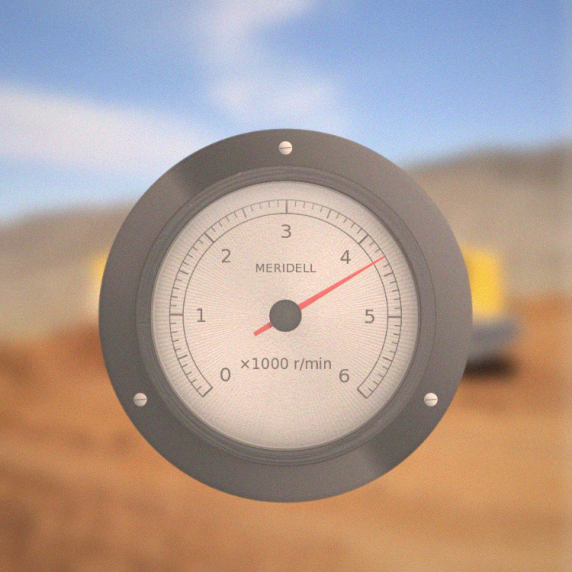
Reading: 4300,rpm
